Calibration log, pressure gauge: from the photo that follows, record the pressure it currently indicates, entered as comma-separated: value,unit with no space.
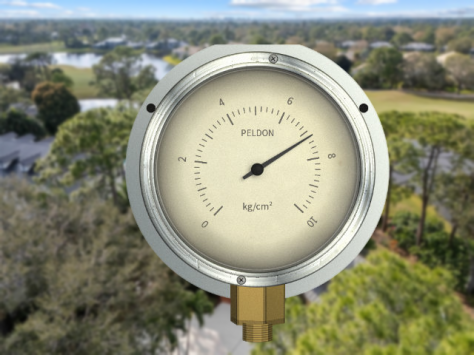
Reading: 7.2,kg/cm²
